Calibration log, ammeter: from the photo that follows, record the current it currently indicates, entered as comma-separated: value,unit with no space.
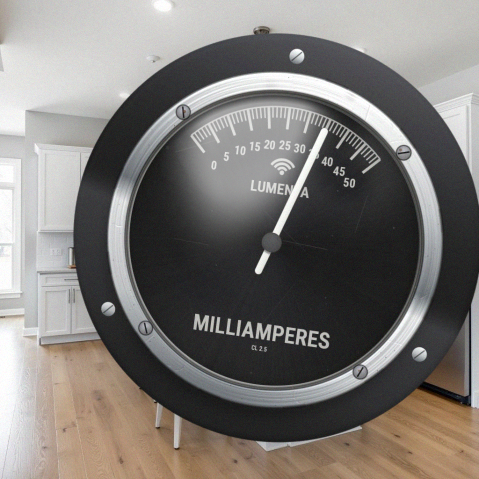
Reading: 35,mA
